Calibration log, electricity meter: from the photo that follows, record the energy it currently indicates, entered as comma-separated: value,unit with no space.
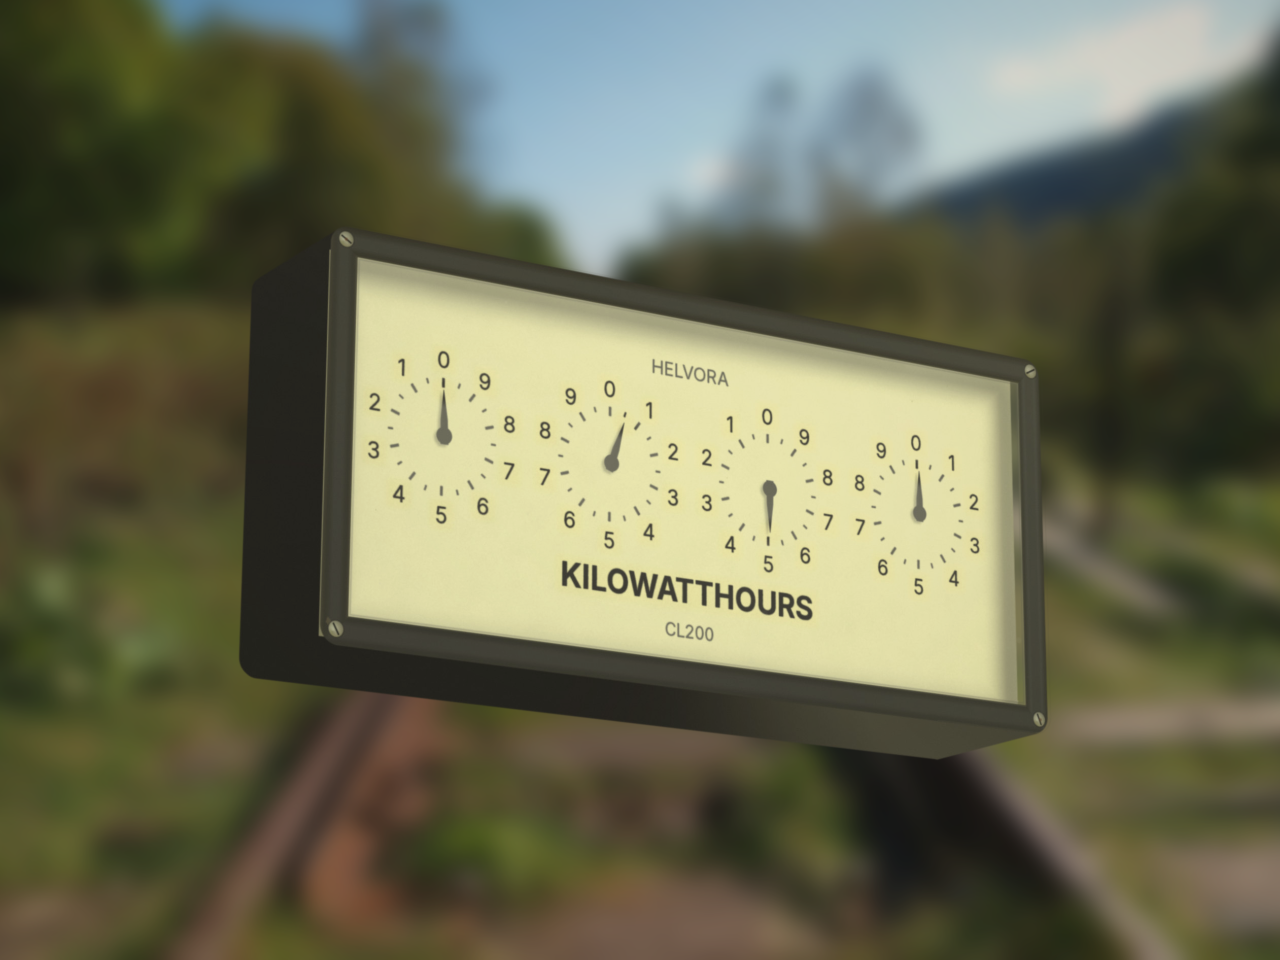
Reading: 50,kWh
